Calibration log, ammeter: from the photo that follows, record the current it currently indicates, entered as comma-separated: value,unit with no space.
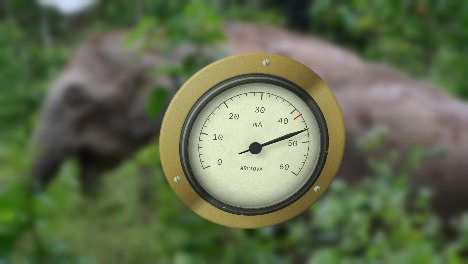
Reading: 46,mA
